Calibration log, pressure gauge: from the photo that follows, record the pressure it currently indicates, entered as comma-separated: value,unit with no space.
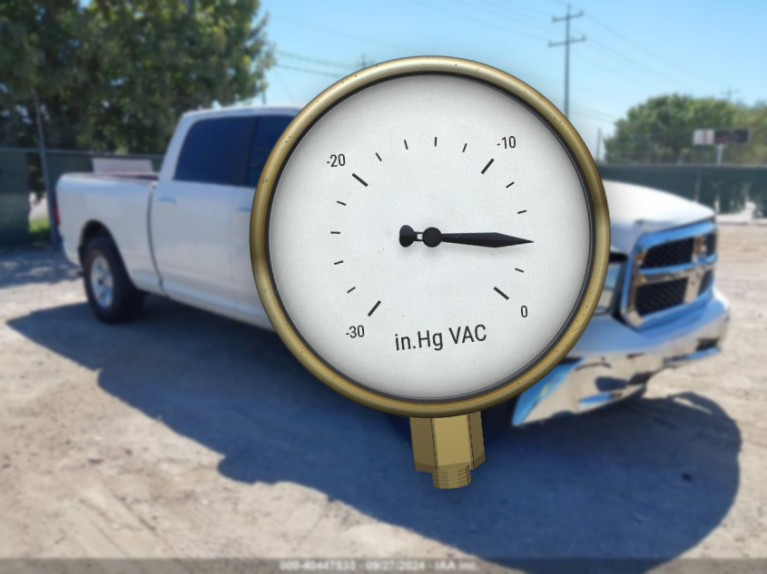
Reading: -4,inHg
